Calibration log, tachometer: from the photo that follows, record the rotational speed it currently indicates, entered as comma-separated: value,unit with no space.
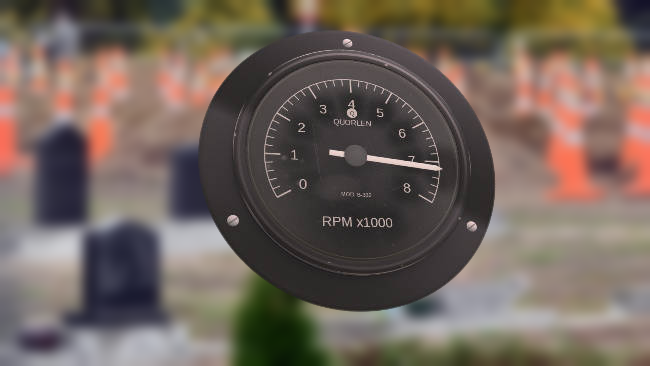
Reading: 7200,rpm
